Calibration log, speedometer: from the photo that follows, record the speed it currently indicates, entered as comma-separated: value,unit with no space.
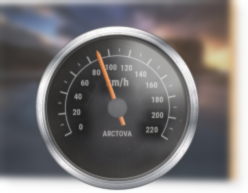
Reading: 90,km/h
